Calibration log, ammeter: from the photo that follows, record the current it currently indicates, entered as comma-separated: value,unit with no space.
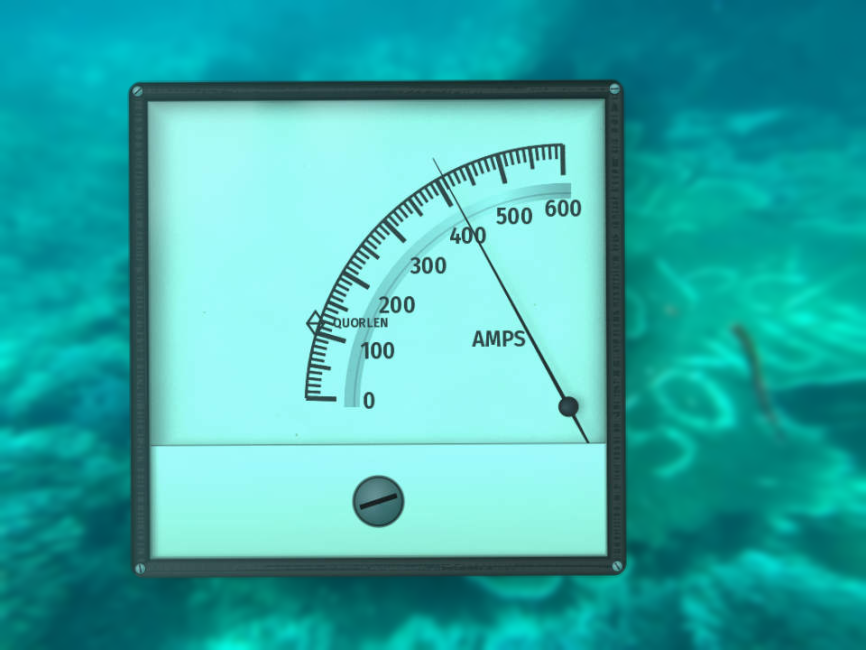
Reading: 410,A
